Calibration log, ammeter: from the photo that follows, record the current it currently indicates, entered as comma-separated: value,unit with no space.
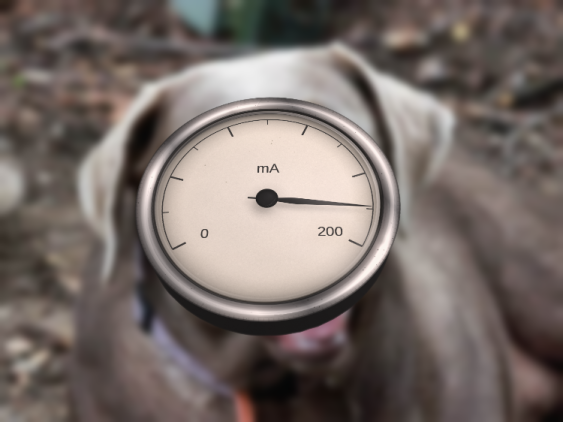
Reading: 180,mA
